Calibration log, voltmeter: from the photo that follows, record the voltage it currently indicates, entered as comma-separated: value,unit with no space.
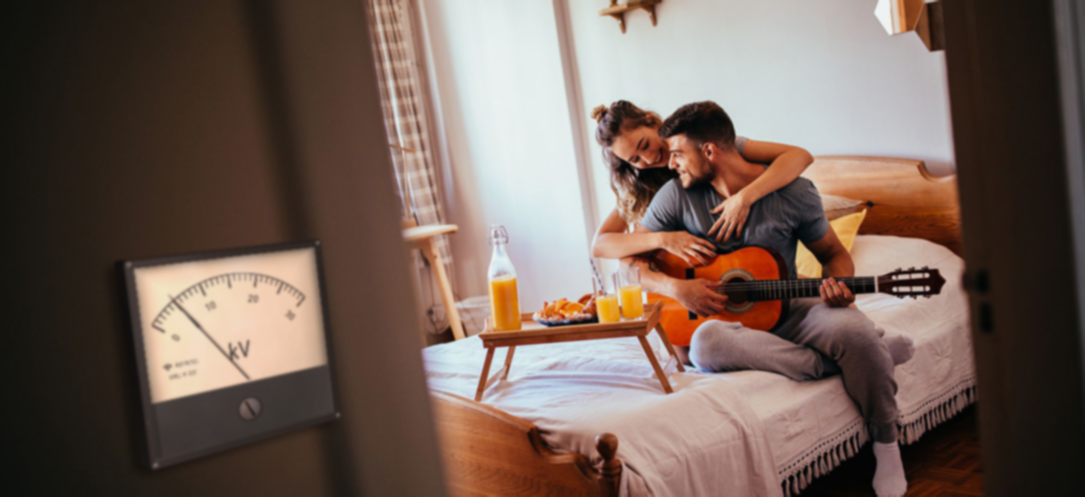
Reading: 5,kV
